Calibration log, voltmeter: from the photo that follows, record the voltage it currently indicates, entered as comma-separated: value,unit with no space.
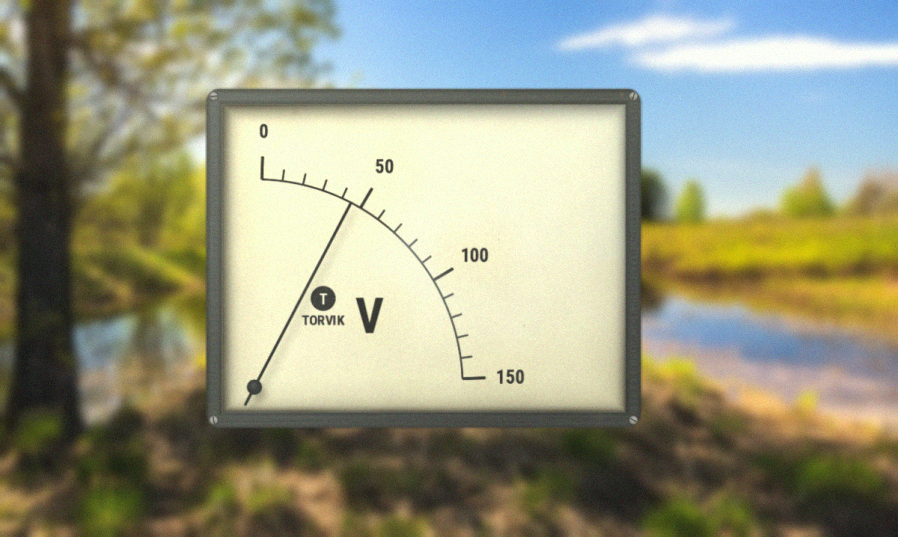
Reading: 45,V
